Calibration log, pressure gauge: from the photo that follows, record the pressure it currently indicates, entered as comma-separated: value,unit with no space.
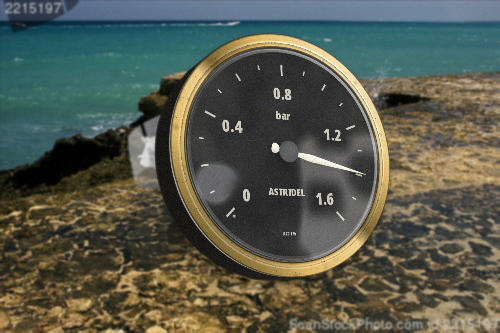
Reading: 1.4,bar
